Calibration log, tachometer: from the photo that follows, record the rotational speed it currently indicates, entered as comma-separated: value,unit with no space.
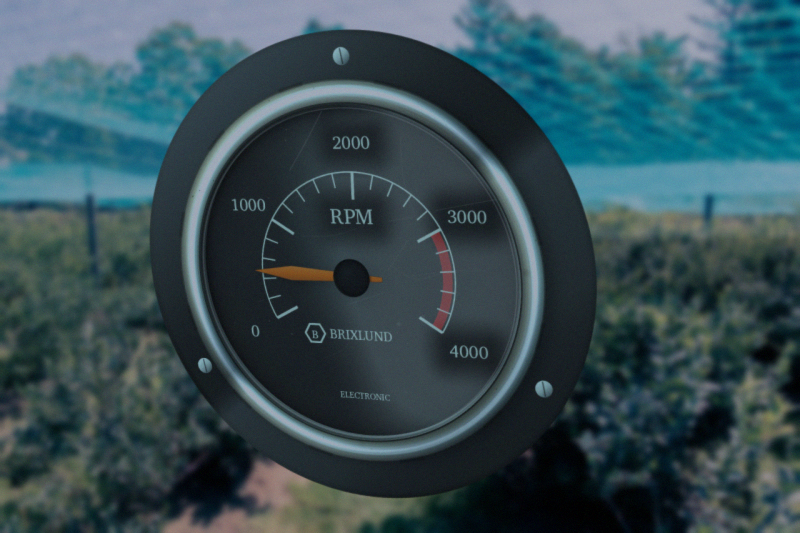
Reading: 500,rpm
